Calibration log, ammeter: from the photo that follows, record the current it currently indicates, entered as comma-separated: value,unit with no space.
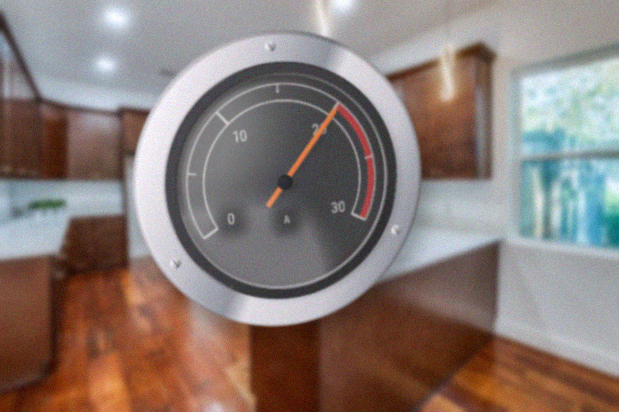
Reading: 20,A
